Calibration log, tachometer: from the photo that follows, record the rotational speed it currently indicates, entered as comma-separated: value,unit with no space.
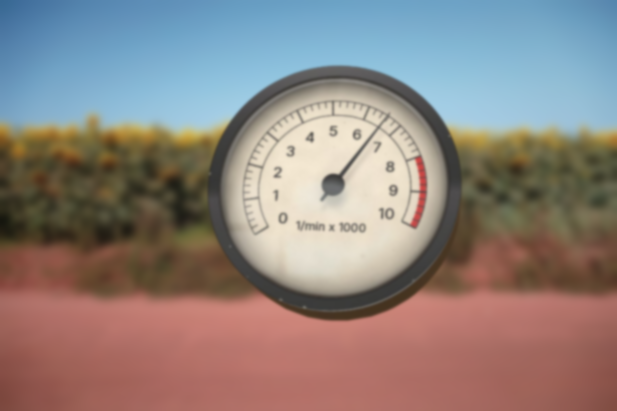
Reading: 6600,rpm
